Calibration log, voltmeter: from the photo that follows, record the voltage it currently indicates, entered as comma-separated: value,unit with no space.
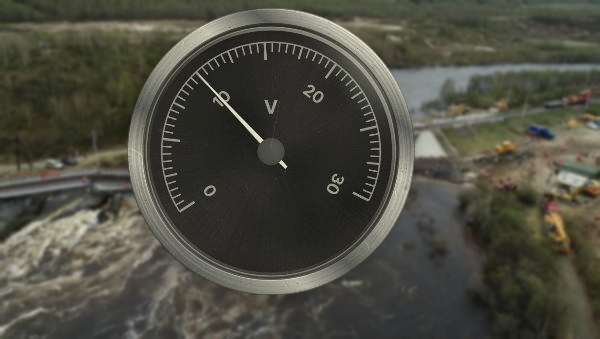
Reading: 10,V
